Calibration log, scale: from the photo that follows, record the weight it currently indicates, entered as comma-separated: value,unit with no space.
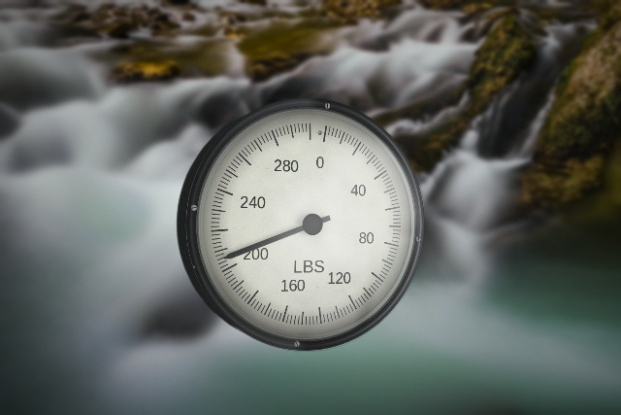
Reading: 206,lb
